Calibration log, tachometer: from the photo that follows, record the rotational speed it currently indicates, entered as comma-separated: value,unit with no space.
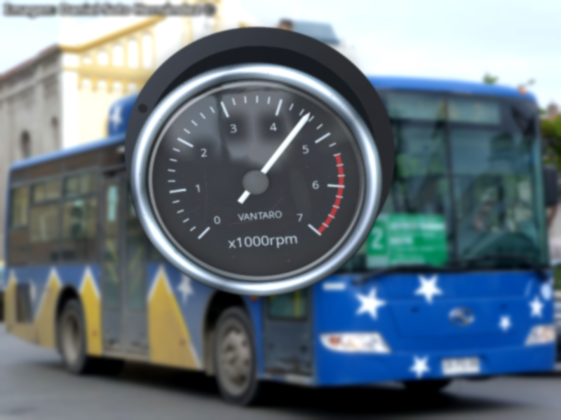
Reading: 4500,rpm
